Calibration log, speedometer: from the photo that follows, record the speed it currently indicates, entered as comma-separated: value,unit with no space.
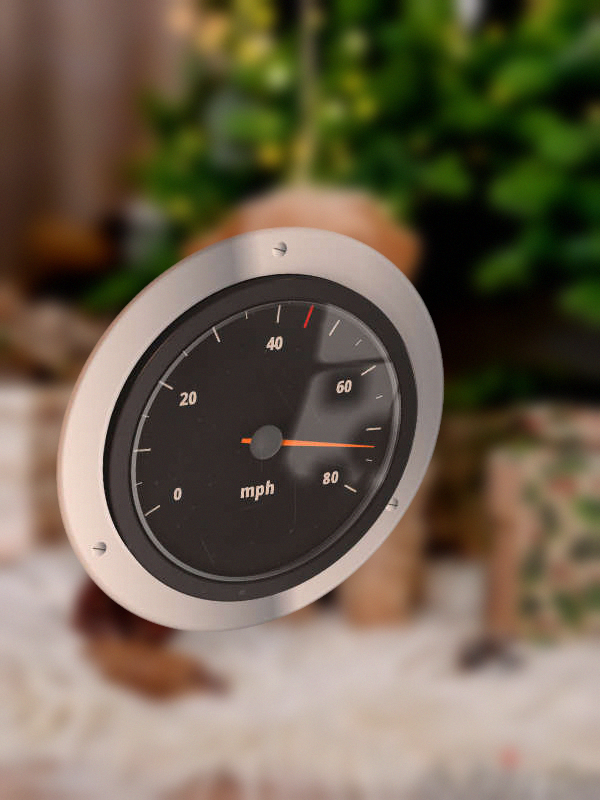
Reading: 72.5,mph
